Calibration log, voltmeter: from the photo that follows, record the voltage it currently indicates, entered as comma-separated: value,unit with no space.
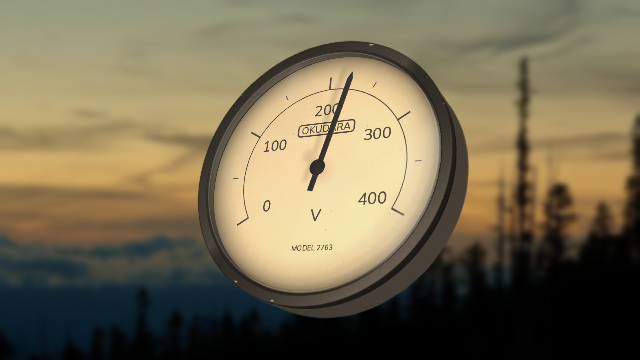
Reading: 225,V
